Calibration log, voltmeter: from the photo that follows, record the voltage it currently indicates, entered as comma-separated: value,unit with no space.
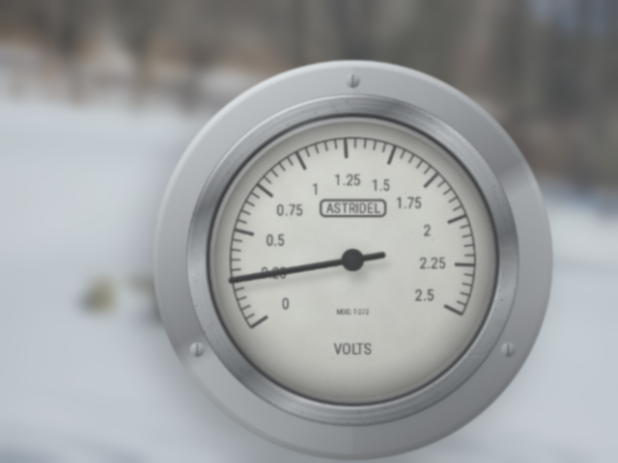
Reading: 0.25,V
